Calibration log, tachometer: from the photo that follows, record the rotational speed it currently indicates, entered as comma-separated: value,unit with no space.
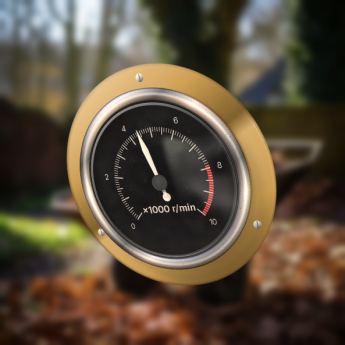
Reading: 4500,rpm
